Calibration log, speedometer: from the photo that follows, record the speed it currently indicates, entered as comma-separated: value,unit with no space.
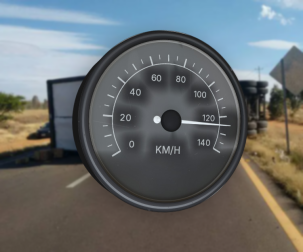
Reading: 125,km/h
